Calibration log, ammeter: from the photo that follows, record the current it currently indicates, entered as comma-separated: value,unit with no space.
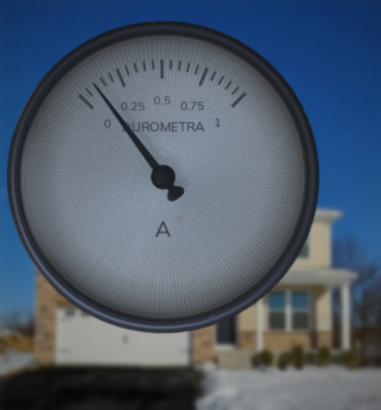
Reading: 0.1,A
